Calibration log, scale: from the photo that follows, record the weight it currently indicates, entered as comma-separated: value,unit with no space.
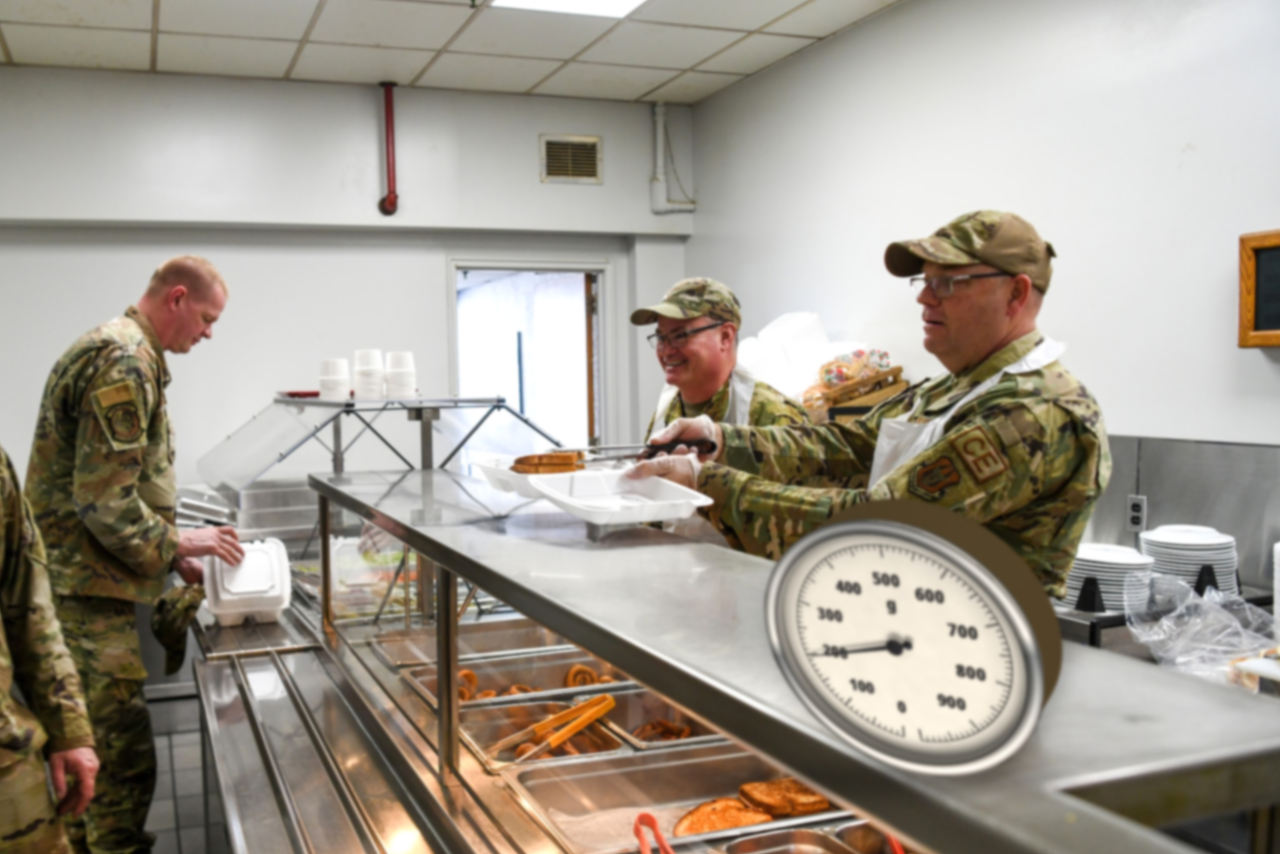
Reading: 200,g
